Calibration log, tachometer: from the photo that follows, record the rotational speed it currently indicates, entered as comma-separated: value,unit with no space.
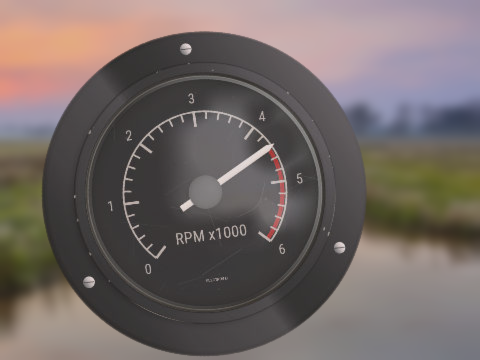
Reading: 4400,rpm
